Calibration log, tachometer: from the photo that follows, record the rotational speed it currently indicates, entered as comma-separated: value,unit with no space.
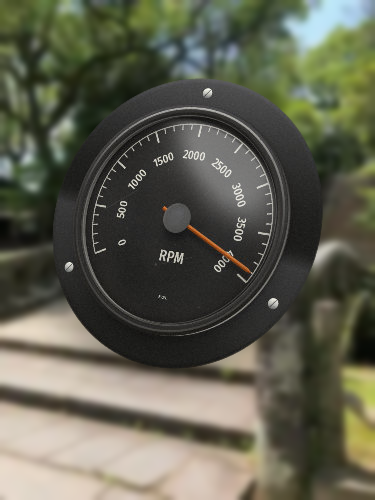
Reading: 3900,rpm
